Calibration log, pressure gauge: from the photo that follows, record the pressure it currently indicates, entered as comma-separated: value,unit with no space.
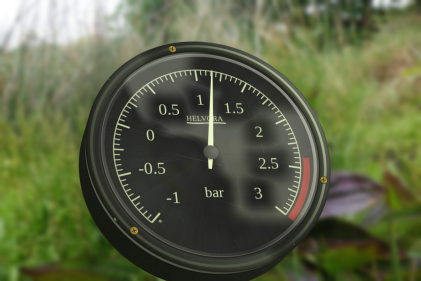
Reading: 1.15,bar
